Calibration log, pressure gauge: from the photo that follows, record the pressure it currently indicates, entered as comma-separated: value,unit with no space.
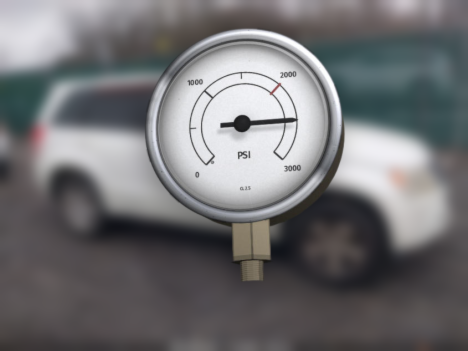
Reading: 2500,psi
